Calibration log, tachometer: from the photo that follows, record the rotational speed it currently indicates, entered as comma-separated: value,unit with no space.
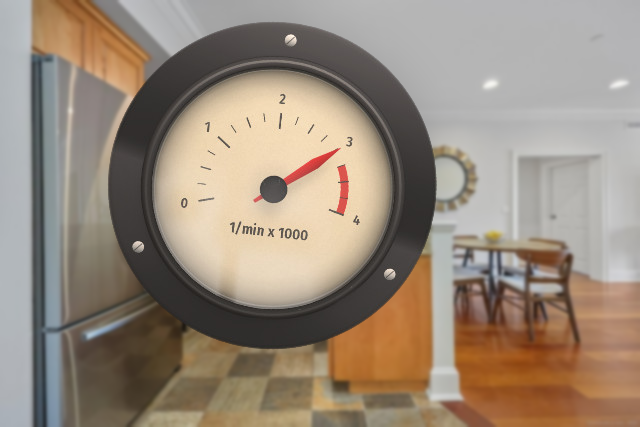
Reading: 3000,rpm
